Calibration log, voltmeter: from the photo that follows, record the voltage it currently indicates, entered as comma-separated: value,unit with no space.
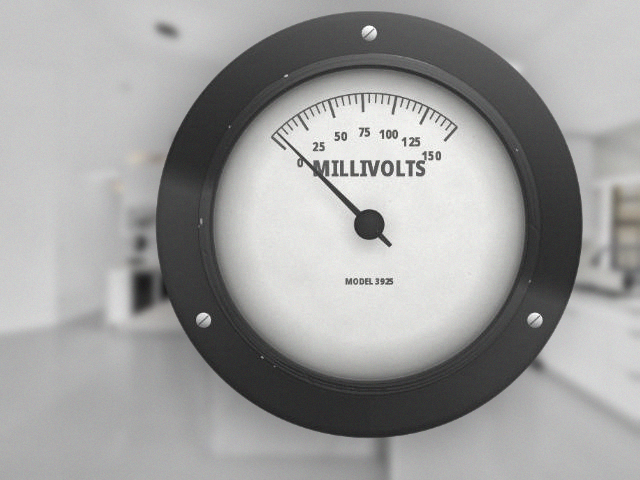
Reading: 5,mV
